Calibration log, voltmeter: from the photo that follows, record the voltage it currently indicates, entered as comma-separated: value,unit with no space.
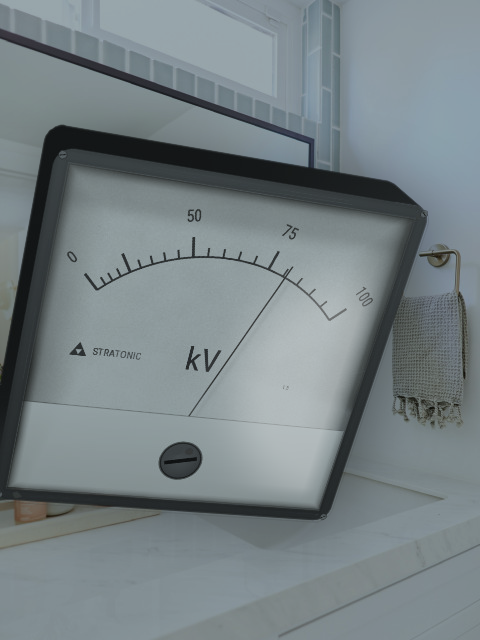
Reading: 80,kV
